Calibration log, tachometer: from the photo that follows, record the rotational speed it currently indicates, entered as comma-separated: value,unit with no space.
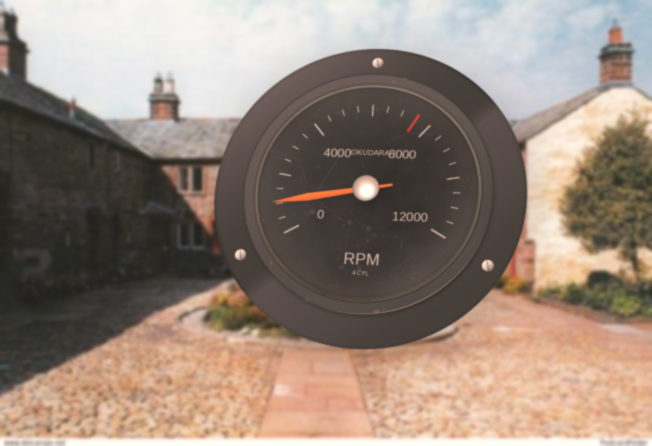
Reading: 1000,rpm
